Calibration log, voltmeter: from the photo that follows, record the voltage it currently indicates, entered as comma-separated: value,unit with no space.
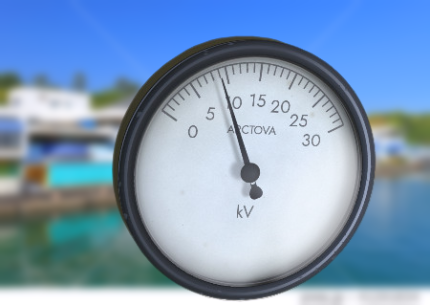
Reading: 9,kV
